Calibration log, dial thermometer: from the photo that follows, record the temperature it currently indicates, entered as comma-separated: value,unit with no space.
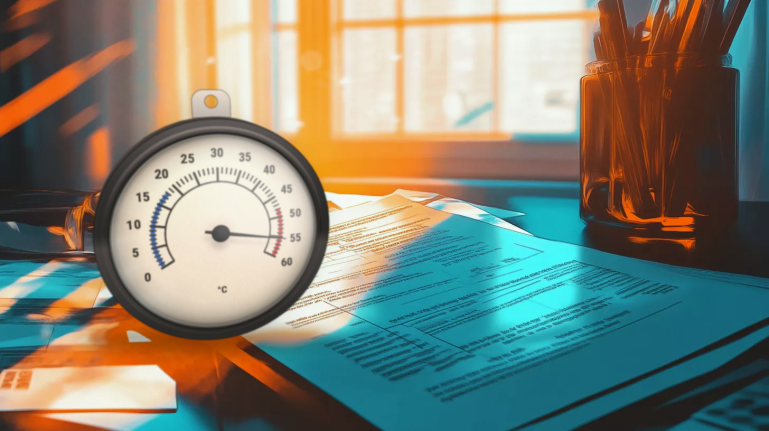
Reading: 55,°C
